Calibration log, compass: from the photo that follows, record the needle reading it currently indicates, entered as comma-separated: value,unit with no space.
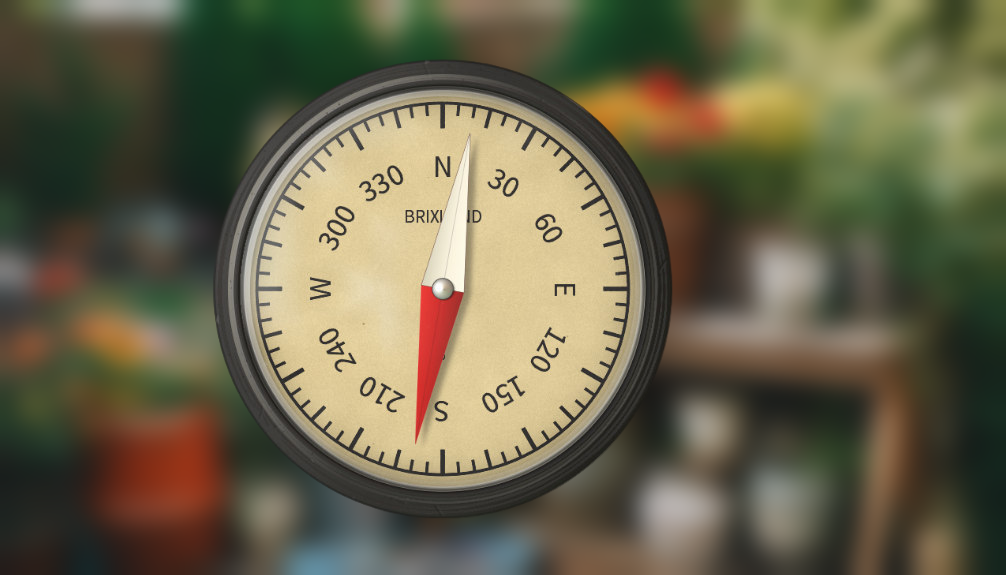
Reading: 190,°
